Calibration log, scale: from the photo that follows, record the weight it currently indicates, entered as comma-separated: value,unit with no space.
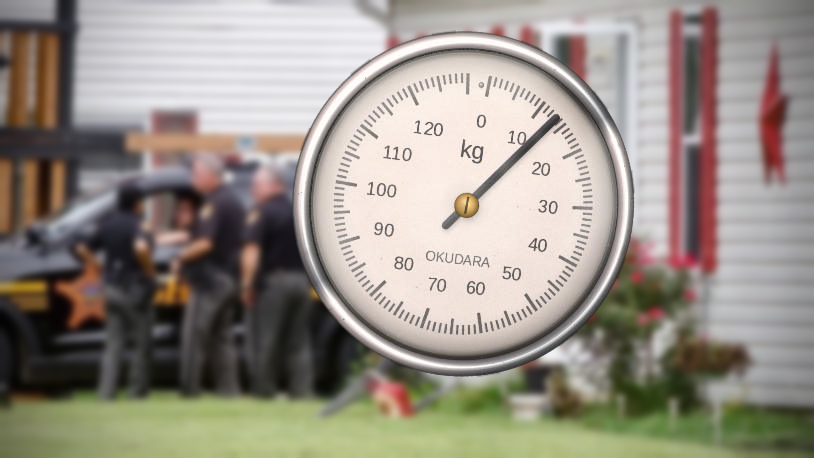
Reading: 13,kg
